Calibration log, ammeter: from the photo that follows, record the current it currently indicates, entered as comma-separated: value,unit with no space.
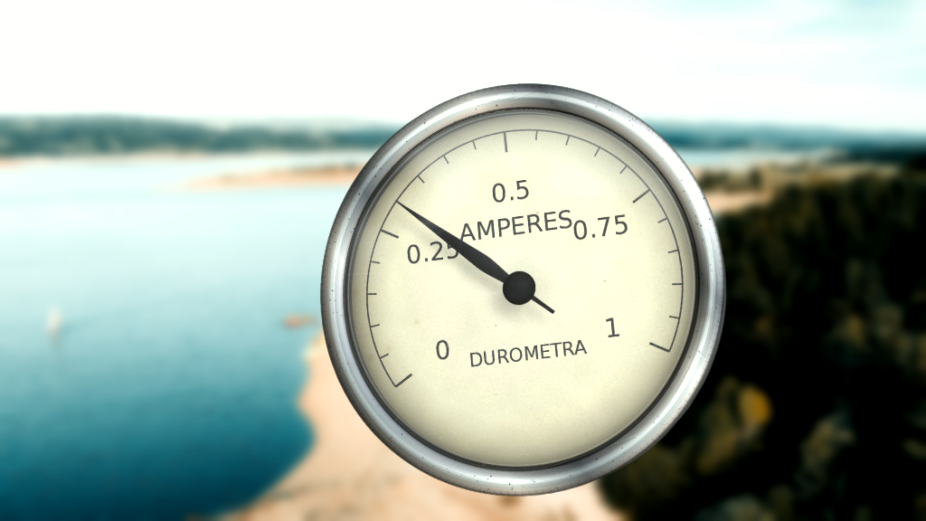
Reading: 0.3,A
